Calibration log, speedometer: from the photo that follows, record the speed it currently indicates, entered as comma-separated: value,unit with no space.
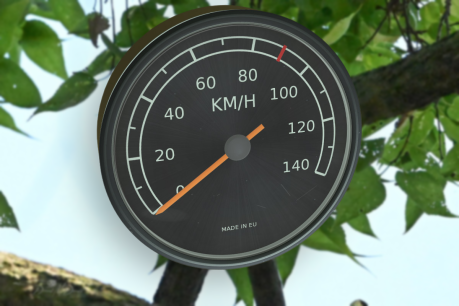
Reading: 0,km/h
